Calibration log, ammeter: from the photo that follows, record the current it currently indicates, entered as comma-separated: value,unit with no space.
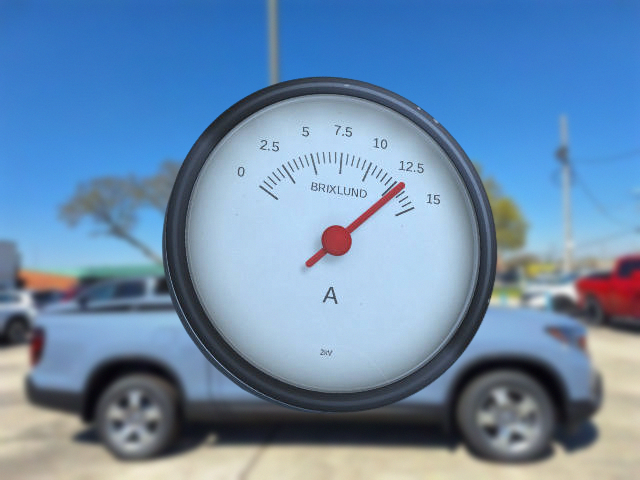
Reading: 13,A
